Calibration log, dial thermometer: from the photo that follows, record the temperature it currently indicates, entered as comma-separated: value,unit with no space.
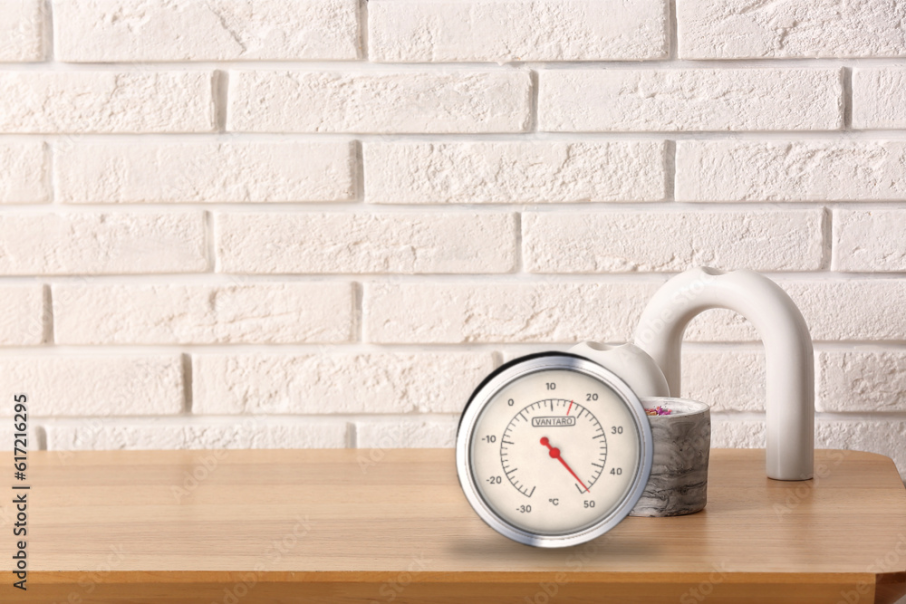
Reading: 48,°C
